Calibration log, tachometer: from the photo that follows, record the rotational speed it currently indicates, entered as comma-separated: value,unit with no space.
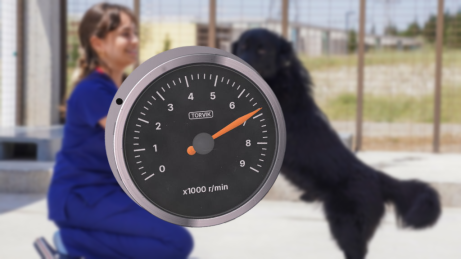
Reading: 6800,rpm
